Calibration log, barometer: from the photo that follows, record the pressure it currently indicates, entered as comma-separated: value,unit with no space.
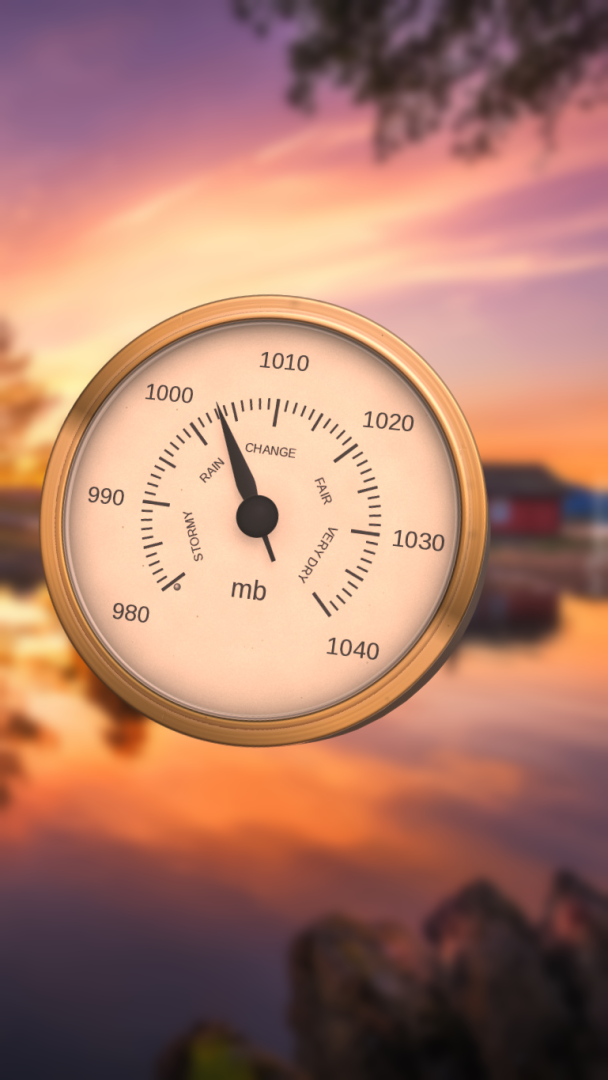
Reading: 1003.5,mbar
